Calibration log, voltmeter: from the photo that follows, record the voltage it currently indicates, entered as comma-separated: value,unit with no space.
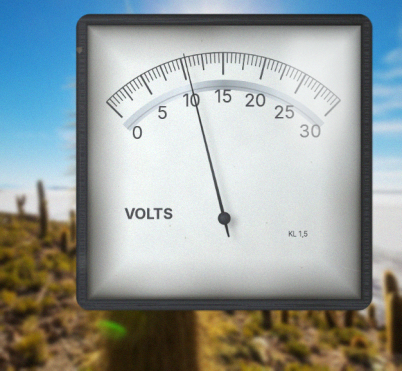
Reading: 10.5,V
